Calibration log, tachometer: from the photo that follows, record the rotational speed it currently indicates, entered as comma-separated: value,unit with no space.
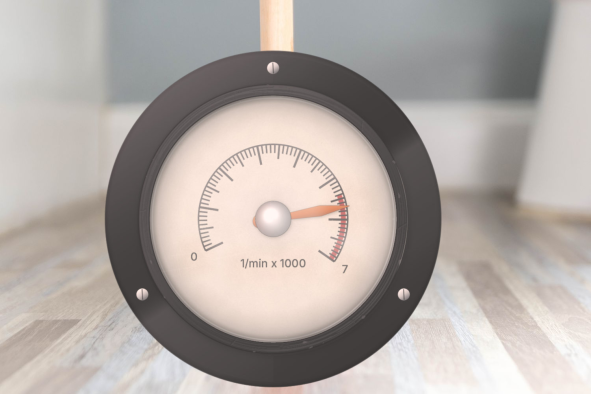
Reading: 5700,rpm
